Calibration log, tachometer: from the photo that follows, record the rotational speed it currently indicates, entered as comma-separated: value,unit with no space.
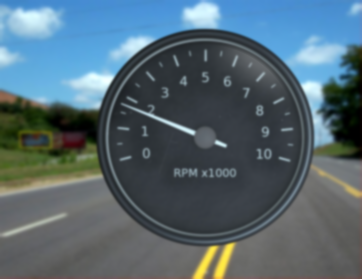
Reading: 1750,rpm
